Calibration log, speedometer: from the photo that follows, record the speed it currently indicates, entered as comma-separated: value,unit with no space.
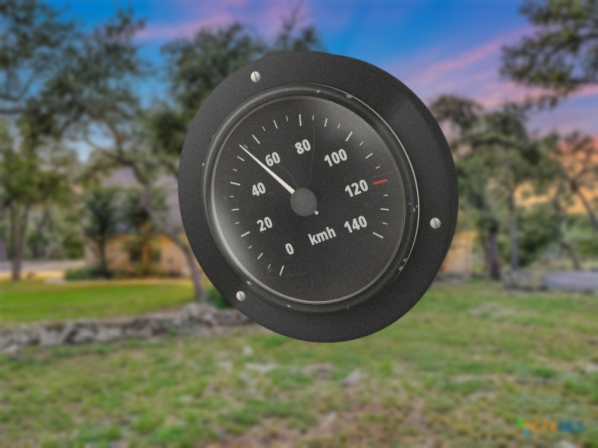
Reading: 55,km/h
